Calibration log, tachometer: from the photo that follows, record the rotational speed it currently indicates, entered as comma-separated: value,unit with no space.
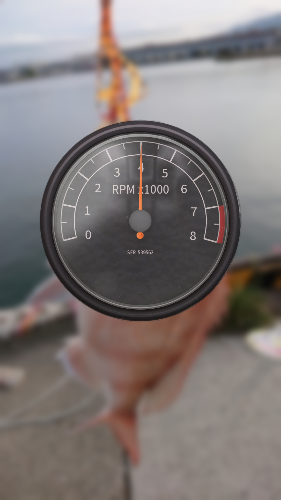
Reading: 4000,rpm
